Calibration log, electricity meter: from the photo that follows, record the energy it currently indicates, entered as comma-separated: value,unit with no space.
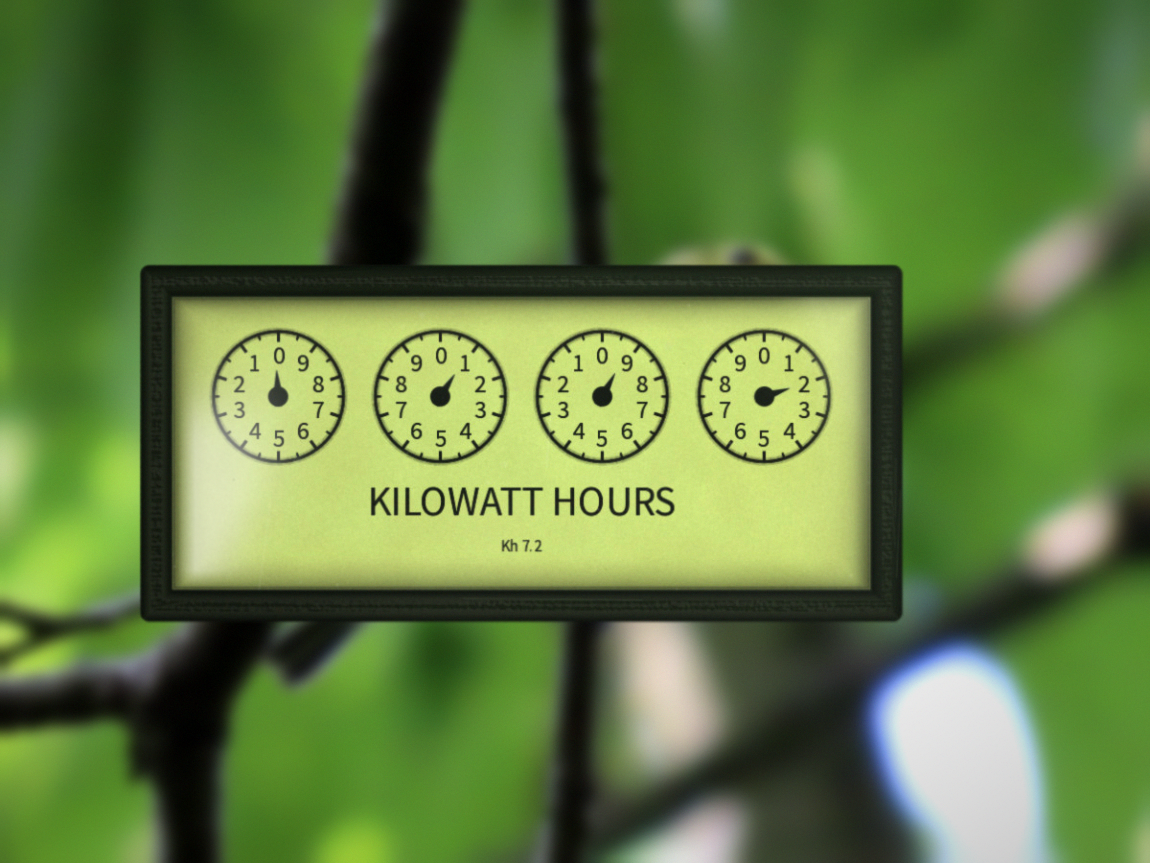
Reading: 92,kWh
